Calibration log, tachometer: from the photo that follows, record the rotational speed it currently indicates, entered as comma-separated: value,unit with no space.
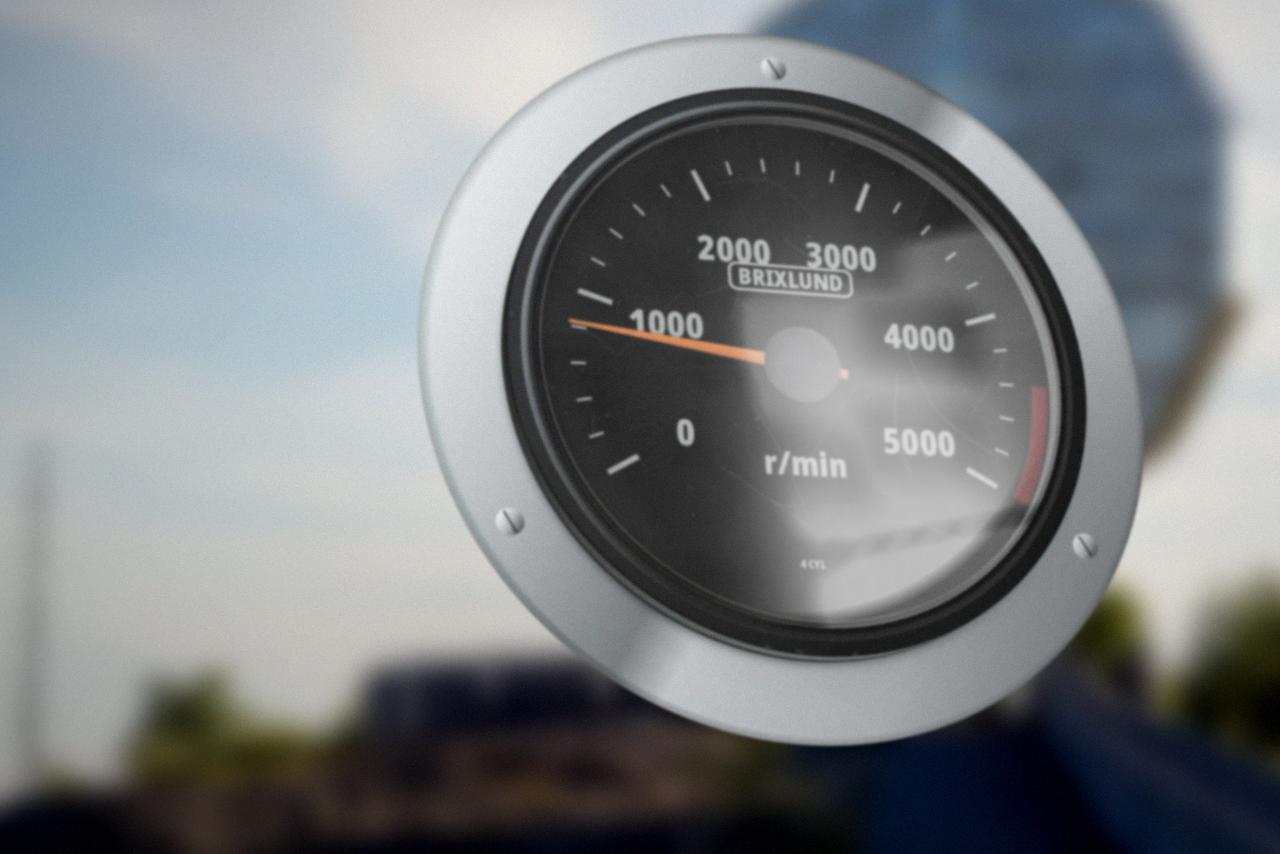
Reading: 800,rpm
